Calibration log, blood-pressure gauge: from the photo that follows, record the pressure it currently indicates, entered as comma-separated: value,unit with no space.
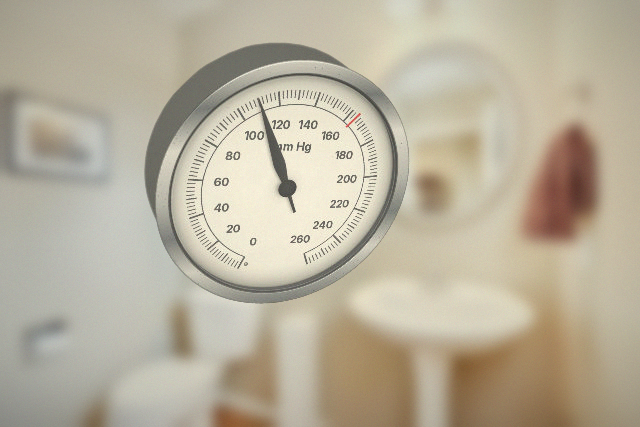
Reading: 110,mmHg
